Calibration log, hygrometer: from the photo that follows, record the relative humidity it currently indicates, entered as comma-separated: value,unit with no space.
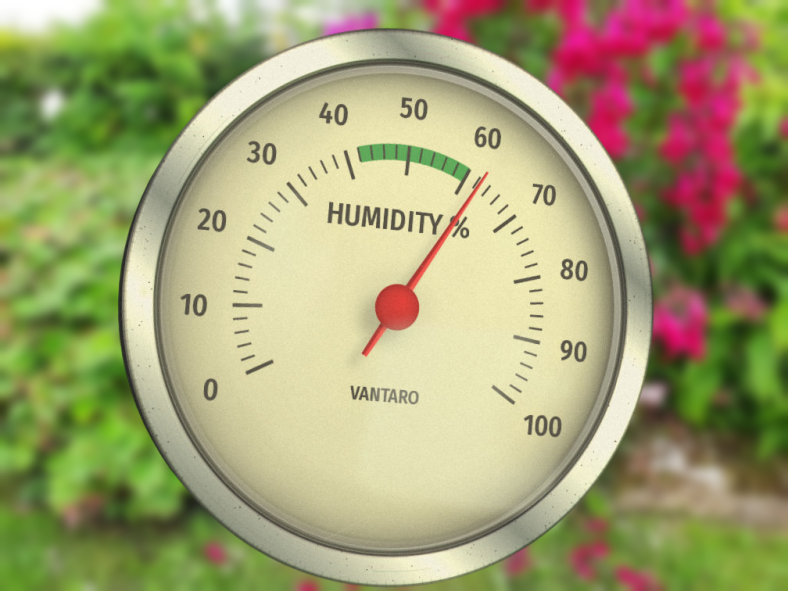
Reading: 62,%
